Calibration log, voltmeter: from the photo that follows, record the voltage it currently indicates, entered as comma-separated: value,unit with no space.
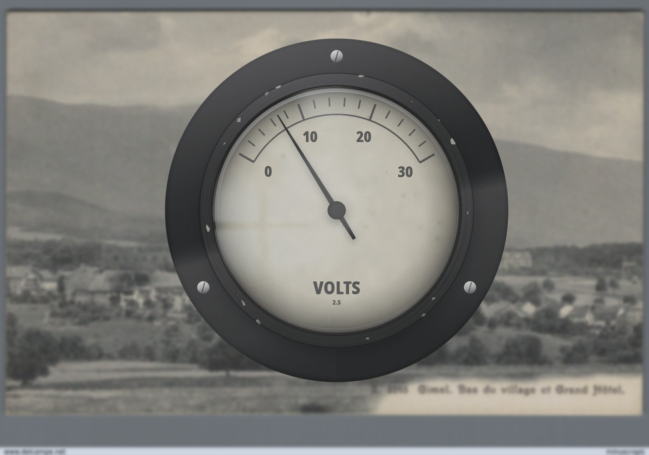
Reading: 7,V
